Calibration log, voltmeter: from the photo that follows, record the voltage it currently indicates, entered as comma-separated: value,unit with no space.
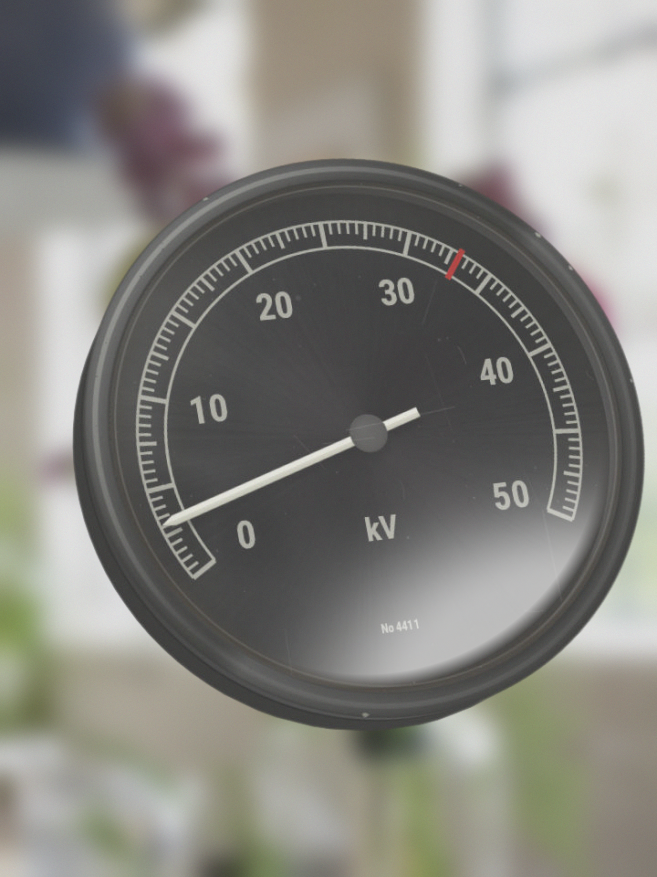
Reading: 3,kV
